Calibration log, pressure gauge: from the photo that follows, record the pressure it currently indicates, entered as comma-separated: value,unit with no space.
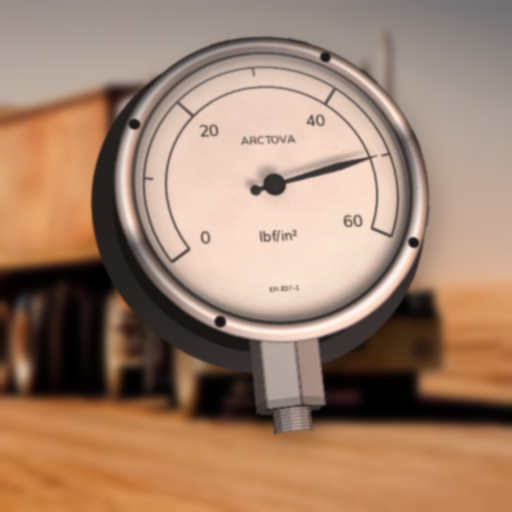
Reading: 50,psi
